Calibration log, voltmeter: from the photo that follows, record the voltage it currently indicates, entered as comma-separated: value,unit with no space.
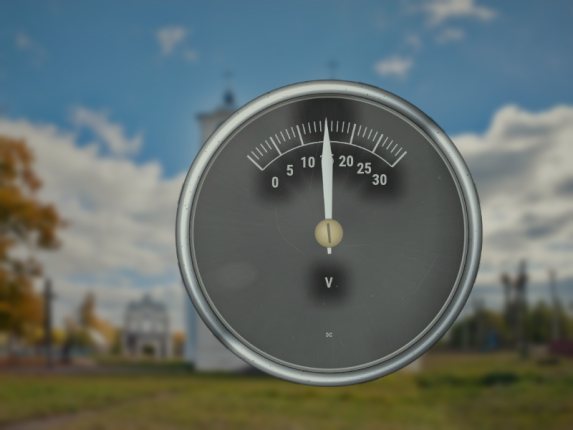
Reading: 15,V
